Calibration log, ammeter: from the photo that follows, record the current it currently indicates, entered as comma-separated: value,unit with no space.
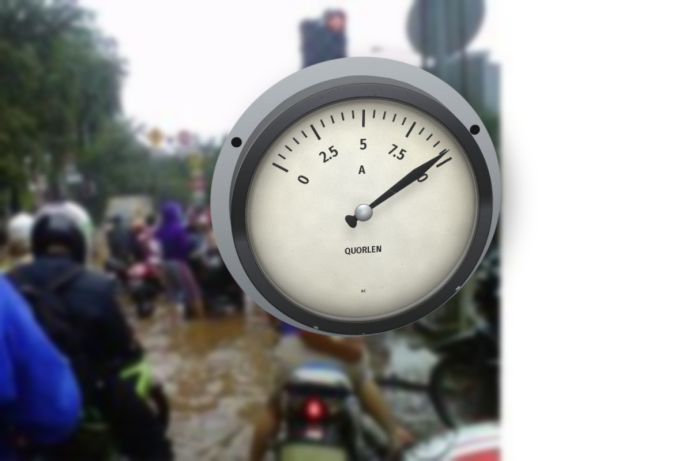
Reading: 9.5,A
